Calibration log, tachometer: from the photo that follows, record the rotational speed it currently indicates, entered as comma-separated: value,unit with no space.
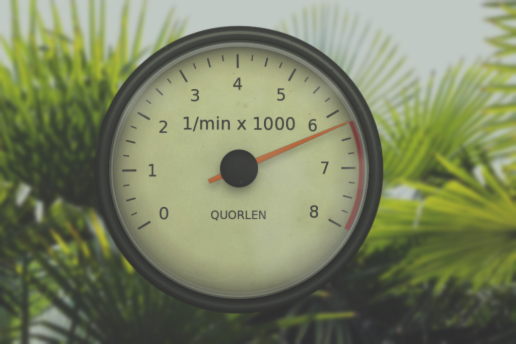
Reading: 6250,rpm
